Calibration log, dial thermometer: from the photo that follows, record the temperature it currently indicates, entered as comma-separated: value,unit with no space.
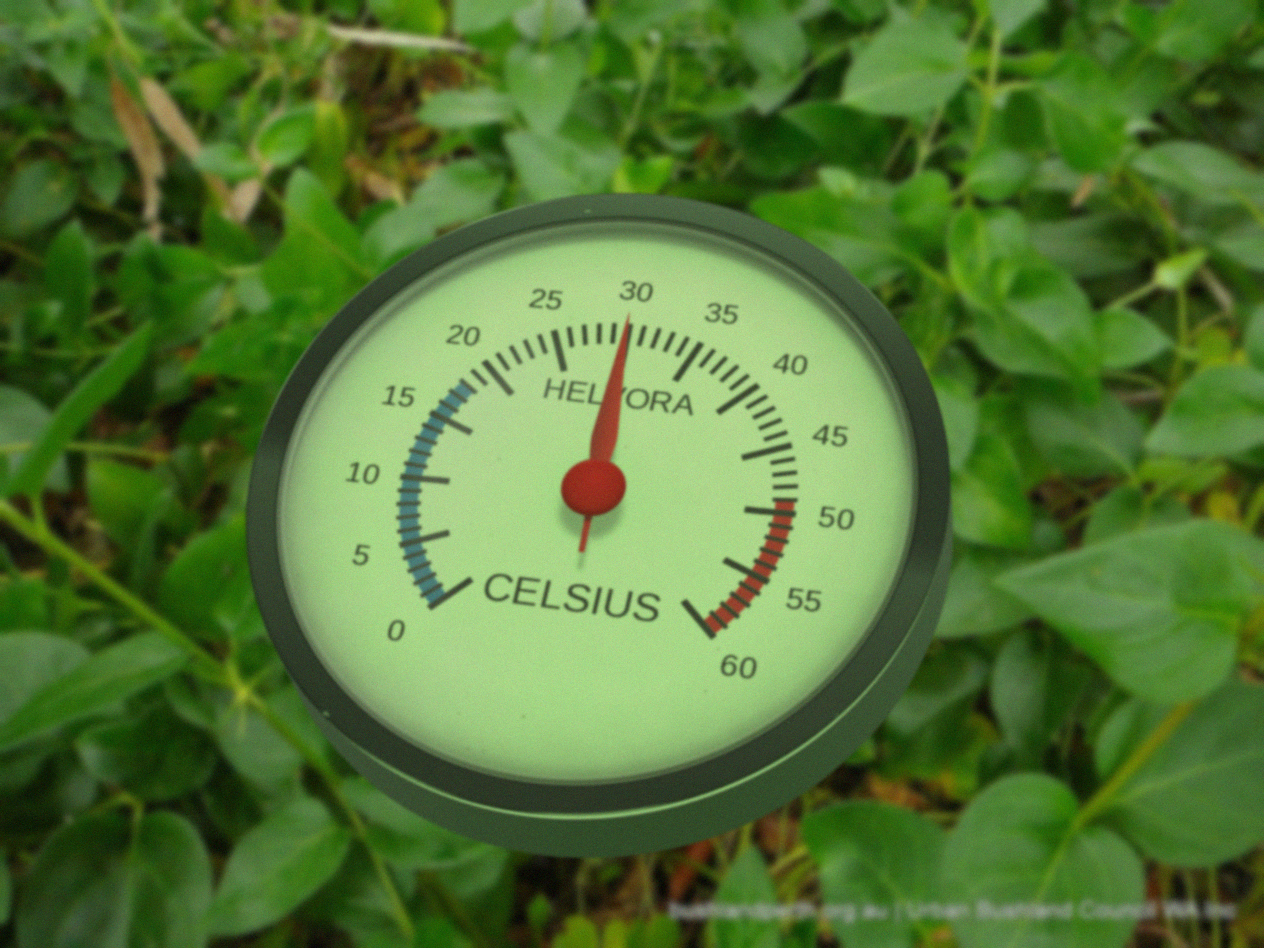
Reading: 30,°C
